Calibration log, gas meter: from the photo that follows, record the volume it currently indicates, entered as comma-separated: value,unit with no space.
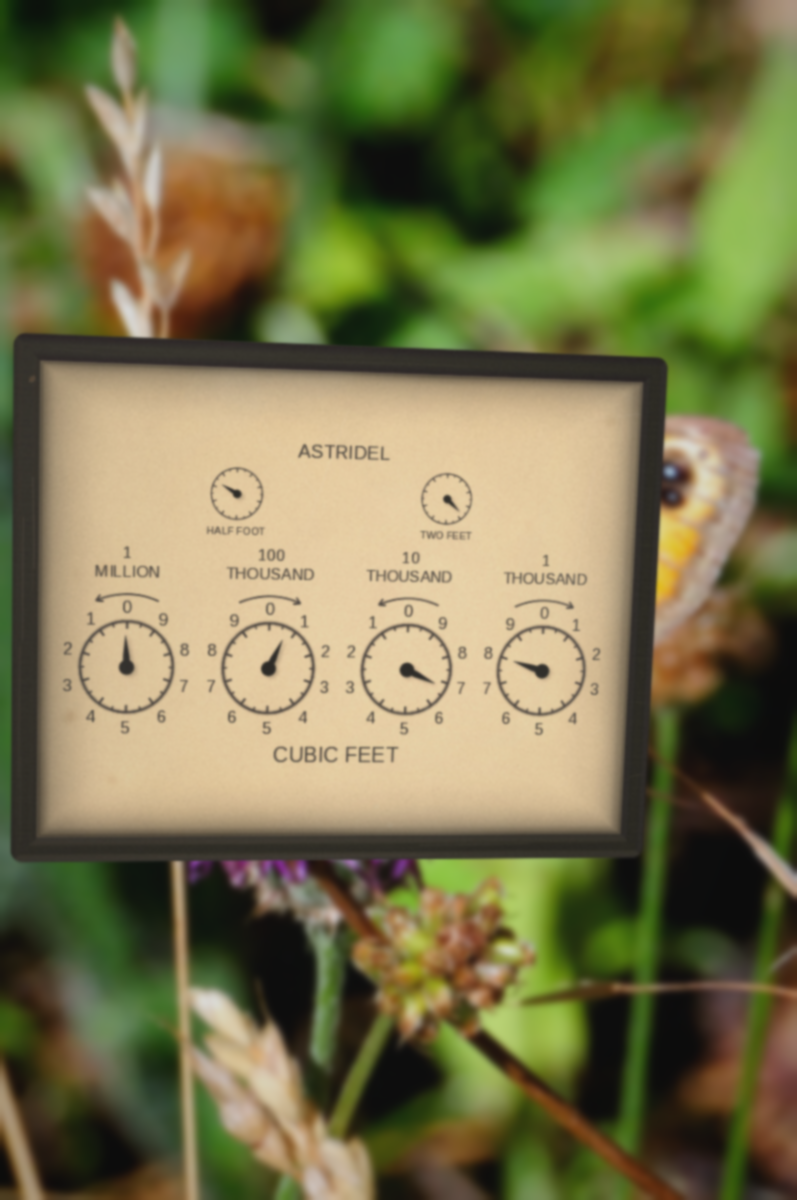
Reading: 6800,ft³
